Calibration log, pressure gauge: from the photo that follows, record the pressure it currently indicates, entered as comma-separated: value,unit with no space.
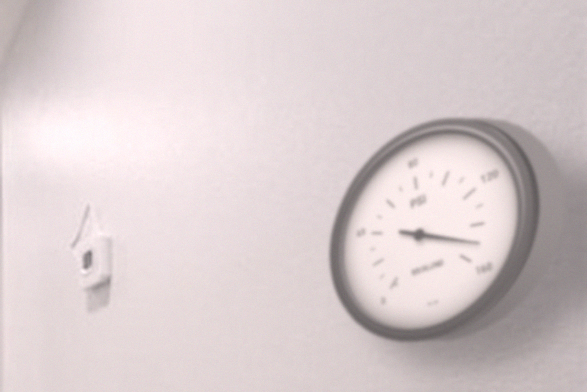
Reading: 150,psi
